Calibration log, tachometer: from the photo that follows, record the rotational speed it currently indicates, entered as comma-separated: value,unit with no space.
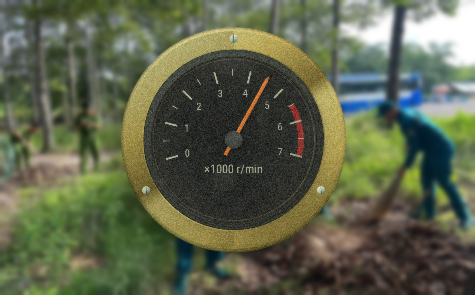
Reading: 4500,rpm
